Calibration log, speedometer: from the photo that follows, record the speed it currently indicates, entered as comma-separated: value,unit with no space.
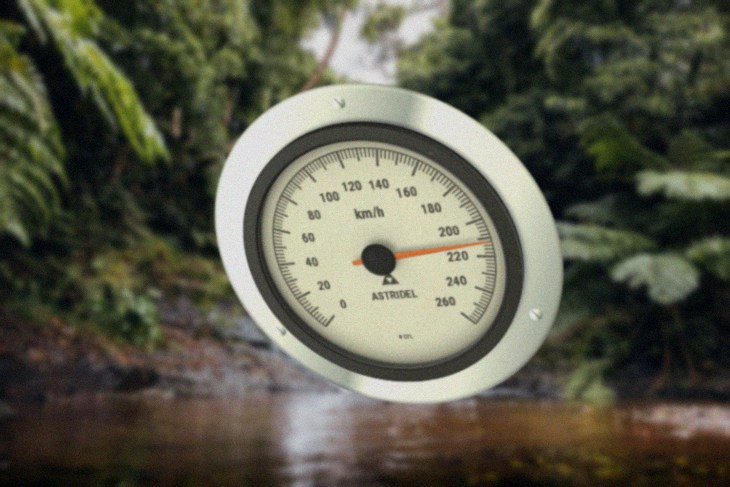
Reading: 210,km/h
